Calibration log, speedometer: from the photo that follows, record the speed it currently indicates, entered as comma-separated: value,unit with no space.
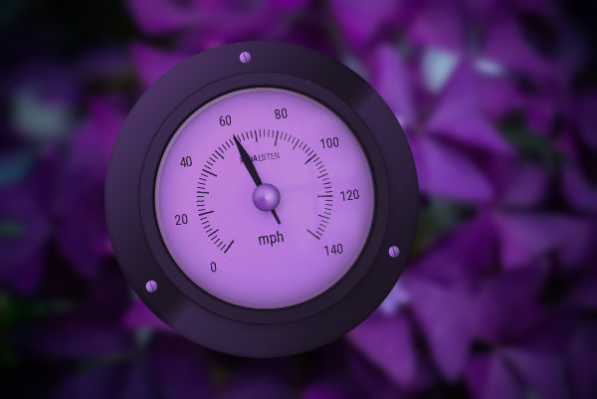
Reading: 60,mph
